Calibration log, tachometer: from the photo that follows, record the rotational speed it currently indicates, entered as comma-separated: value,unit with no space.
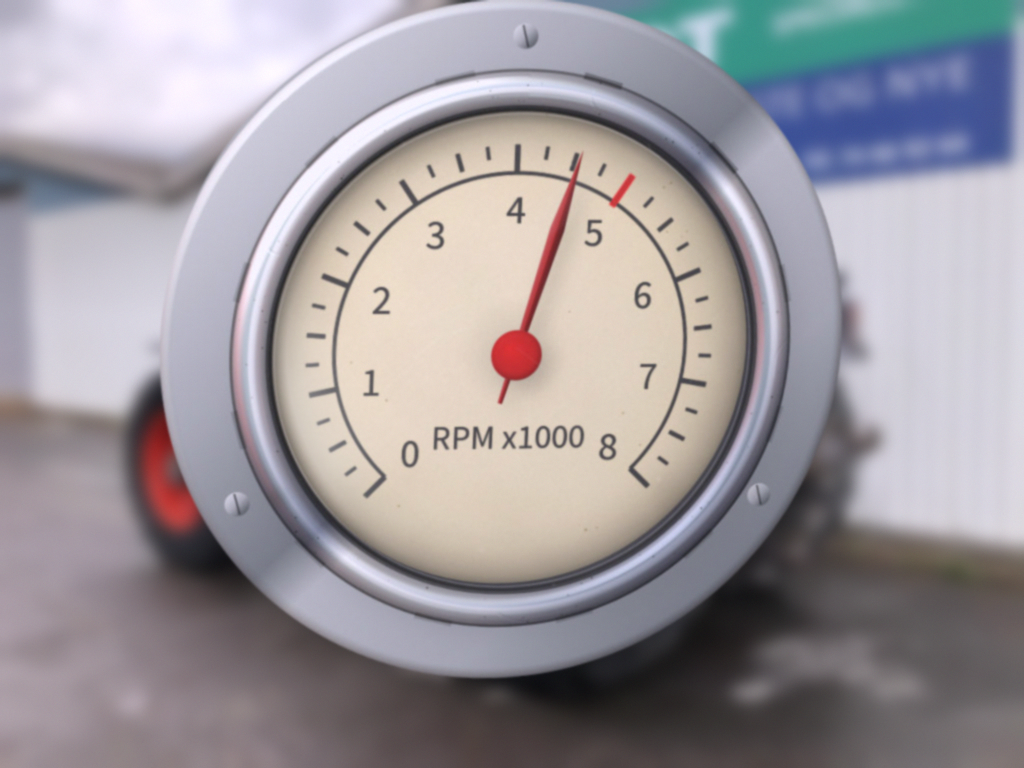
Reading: 4500,rpm
